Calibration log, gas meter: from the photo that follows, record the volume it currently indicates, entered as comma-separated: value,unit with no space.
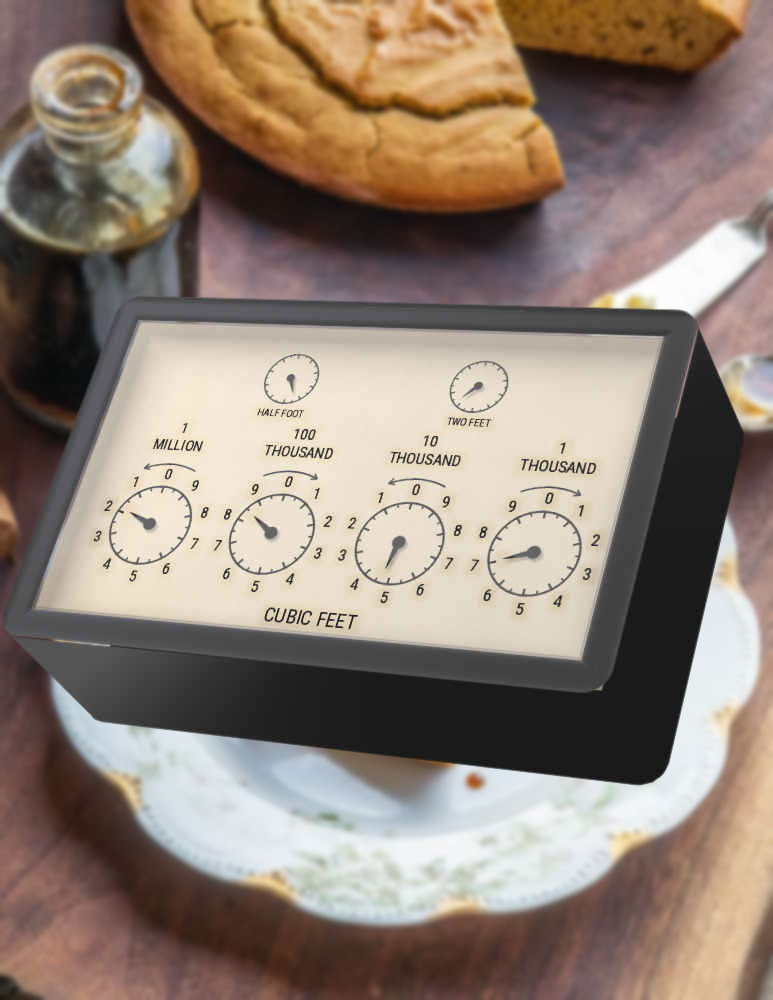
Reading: 184700,ft³
